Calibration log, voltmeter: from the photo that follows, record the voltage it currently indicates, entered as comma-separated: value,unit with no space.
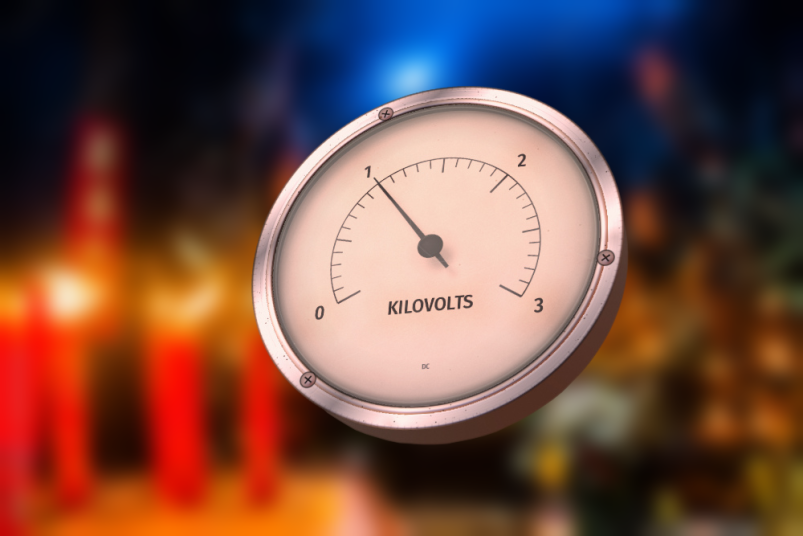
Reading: 1,kV
